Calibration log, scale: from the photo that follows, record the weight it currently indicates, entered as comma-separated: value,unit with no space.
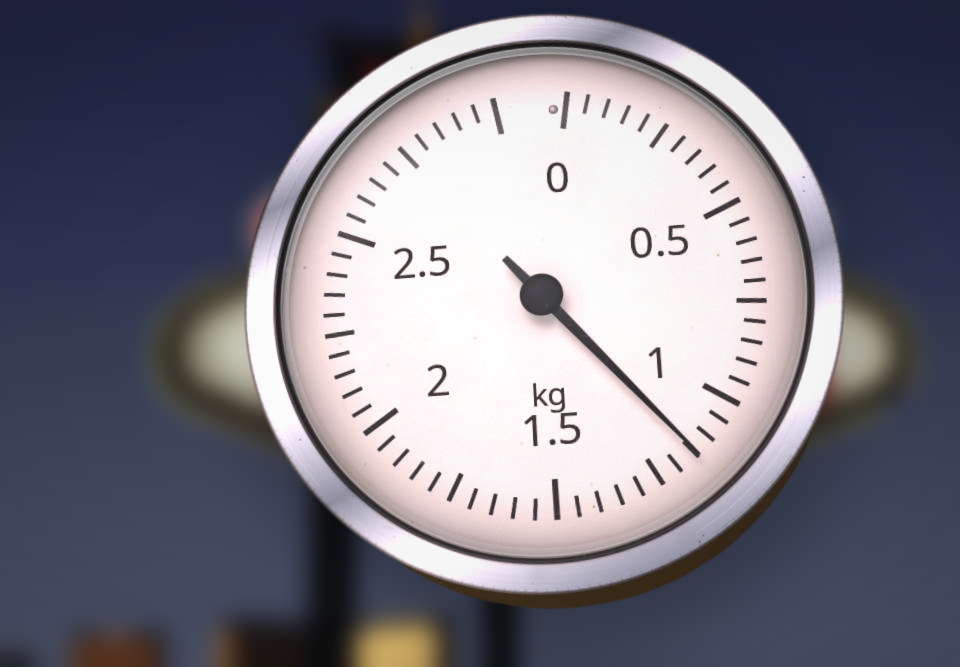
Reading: 1.15,kg
